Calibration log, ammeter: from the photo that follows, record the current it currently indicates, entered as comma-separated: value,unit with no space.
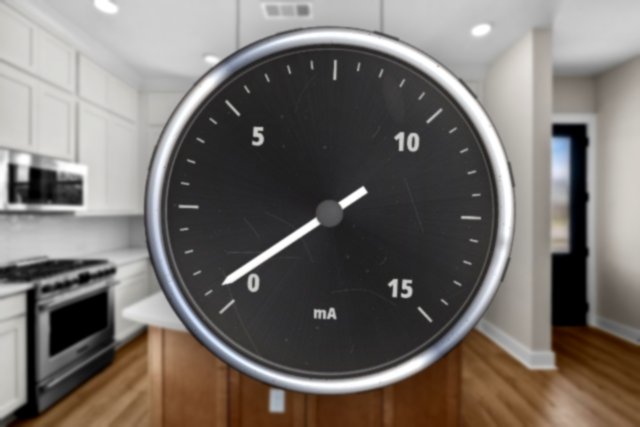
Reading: 0.5,mA
